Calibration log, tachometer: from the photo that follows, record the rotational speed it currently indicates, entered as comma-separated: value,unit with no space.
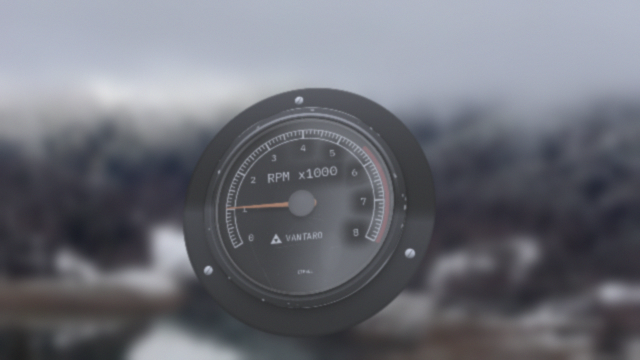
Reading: 1000,rpm
